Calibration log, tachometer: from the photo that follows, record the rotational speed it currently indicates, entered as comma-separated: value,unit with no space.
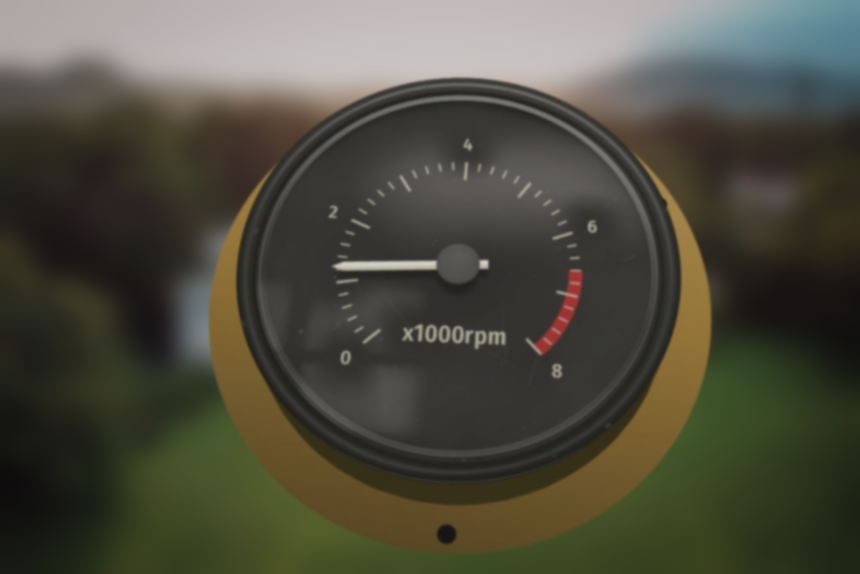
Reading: 1200,rpm
